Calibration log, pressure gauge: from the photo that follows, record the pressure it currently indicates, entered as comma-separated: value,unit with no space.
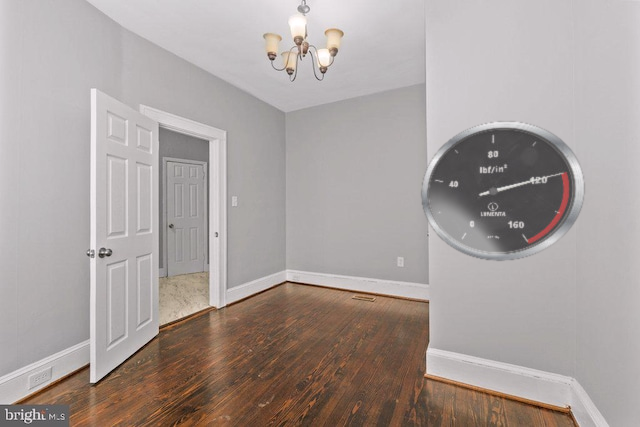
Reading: 120,psi
